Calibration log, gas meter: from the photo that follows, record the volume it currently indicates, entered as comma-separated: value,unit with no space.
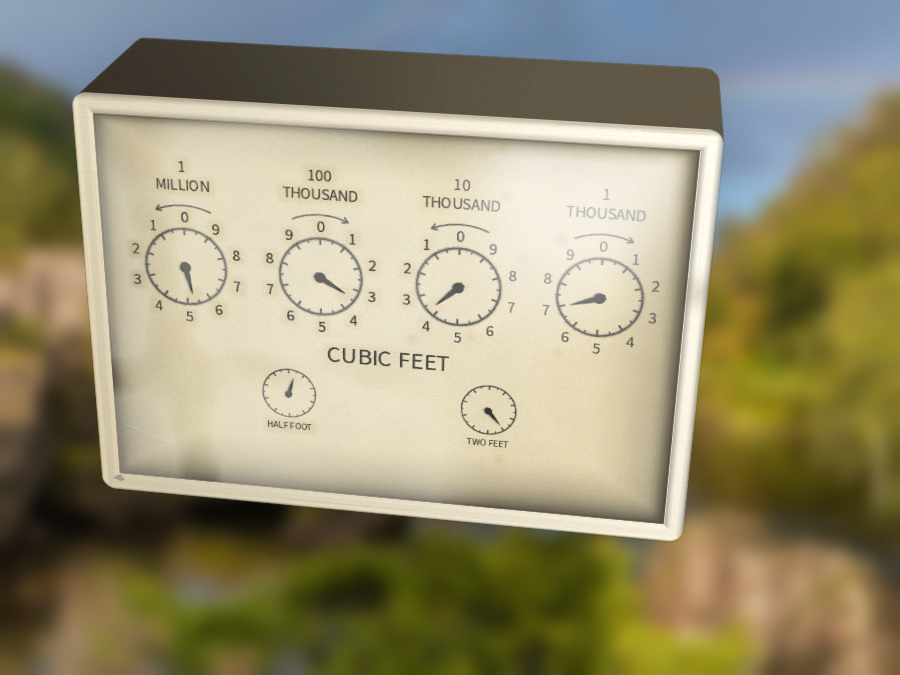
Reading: 533700,ft³
